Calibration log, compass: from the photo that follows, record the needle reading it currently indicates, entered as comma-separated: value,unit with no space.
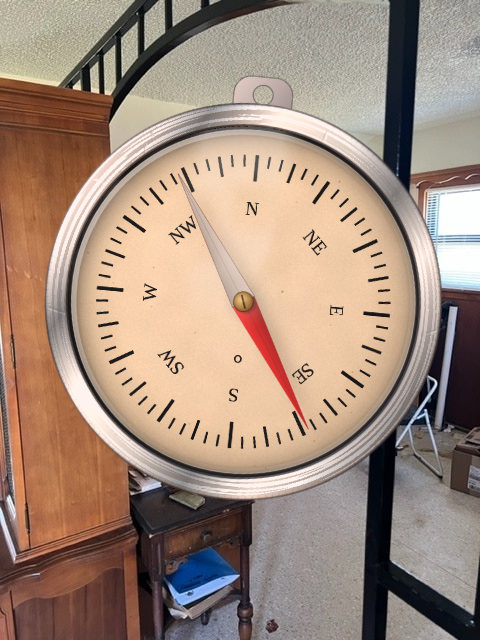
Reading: 147.5,°
